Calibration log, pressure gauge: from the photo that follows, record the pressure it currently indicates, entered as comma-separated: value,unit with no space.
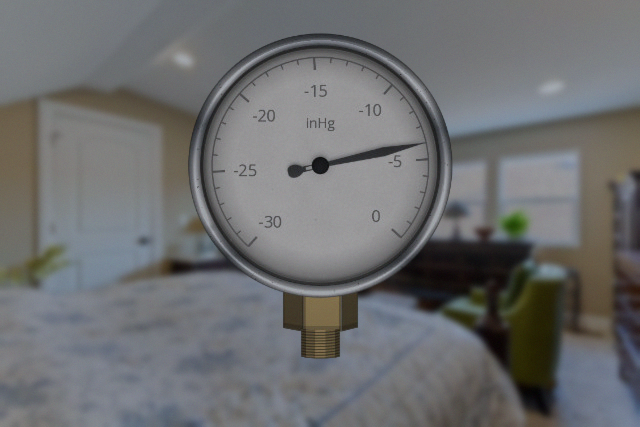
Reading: -6,inHg
